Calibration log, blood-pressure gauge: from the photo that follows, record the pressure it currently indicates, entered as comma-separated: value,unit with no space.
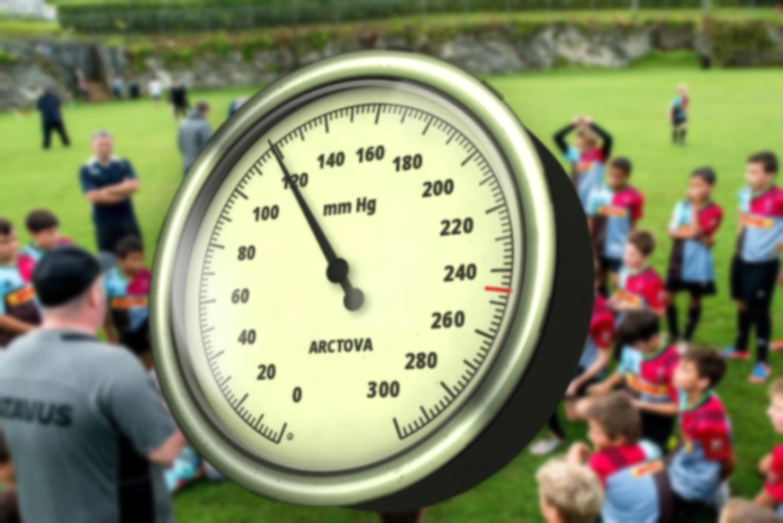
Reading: 120,mmHg
